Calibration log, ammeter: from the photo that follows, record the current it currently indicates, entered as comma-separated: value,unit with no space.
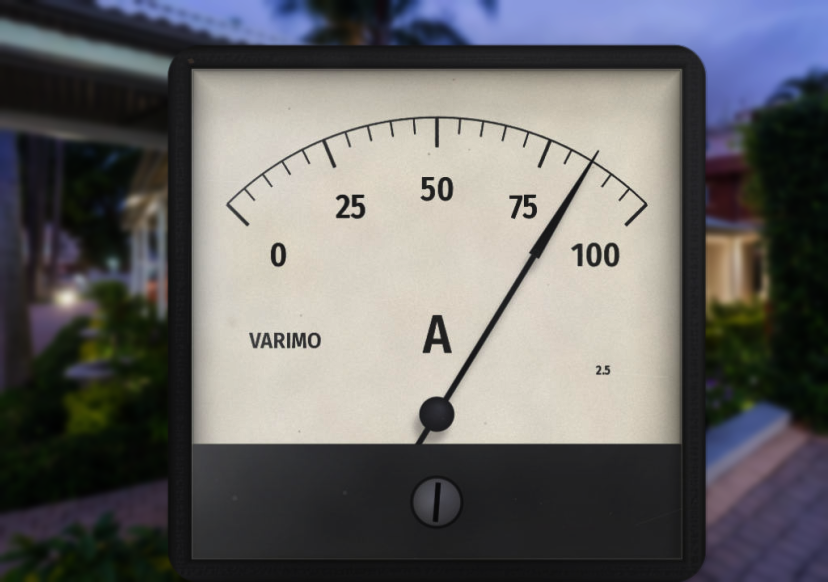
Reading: 85,A
